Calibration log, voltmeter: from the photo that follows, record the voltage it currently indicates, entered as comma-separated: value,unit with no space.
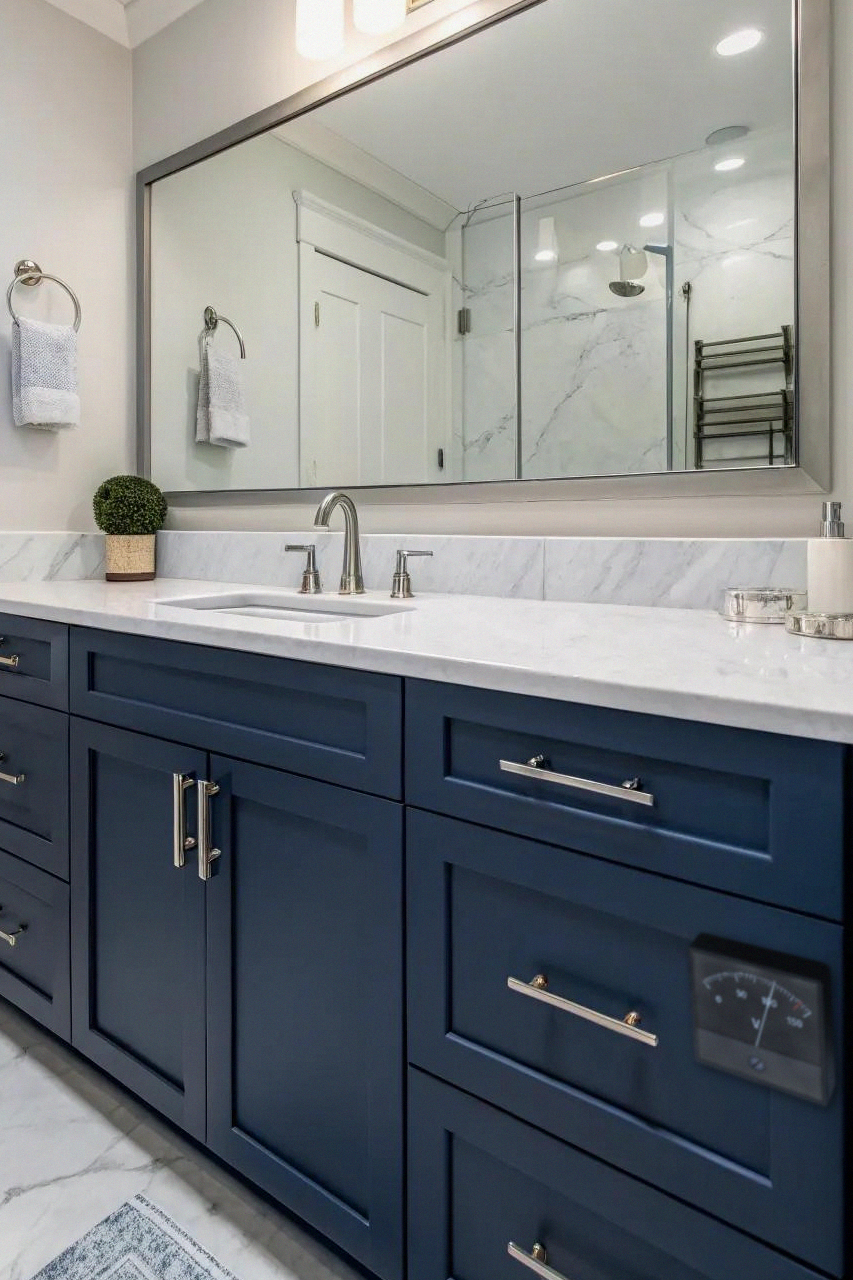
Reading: 100,V
